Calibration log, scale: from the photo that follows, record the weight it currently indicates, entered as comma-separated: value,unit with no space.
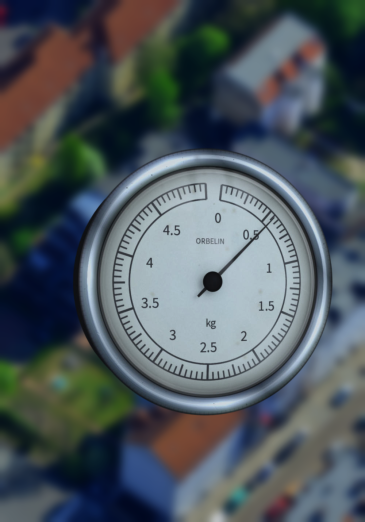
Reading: 0.55,kg
